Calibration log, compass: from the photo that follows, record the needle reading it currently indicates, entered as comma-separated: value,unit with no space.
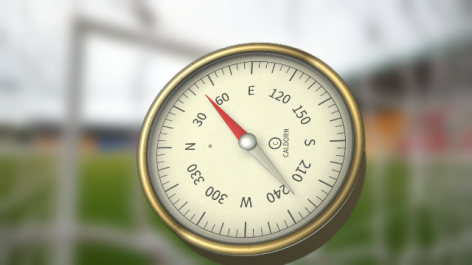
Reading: 50,°
